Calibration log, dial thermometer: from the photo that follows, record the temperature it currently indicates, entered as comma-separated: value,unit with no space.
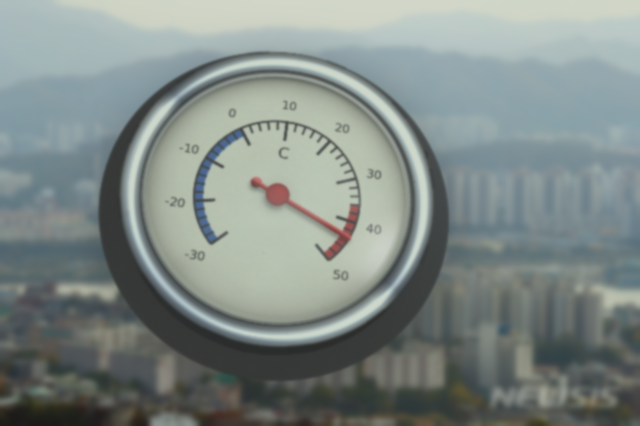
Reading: 44,°C
